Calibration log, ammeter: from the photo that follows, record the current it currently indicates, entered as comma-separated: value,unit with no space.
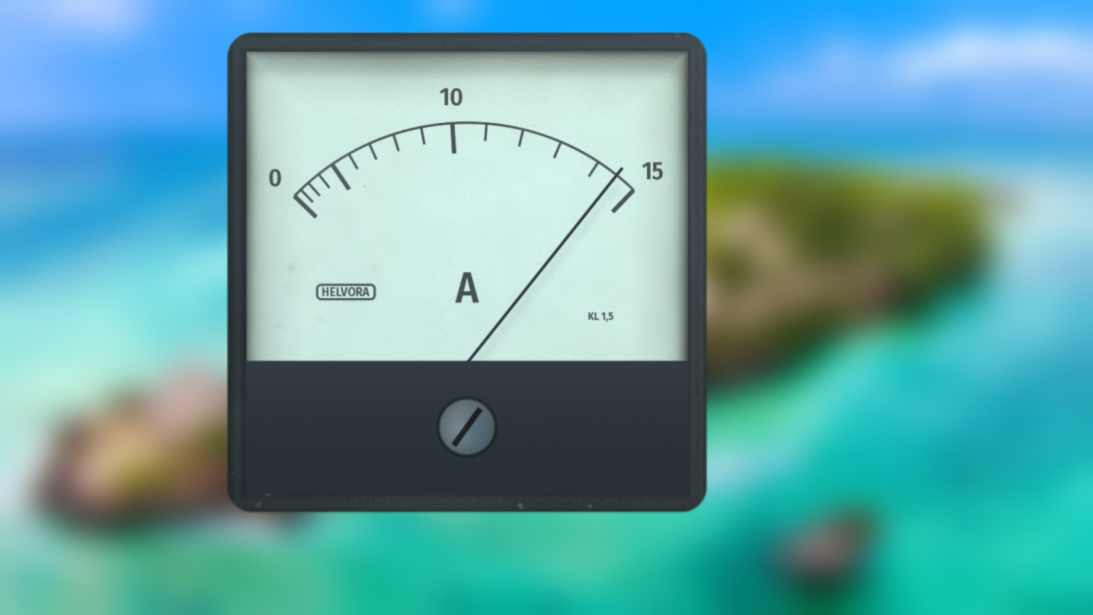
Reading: 14.5,A
